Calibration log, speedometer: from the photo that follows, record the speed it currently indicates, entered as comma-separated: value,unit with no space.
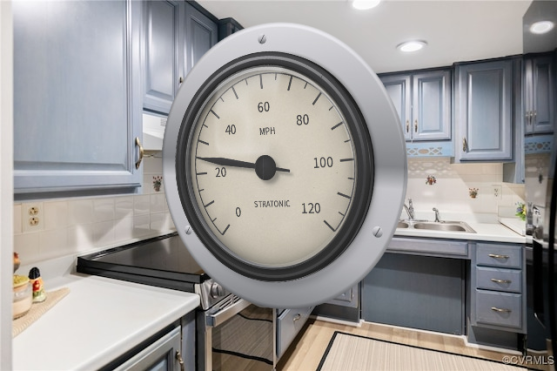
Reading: 25,mph
